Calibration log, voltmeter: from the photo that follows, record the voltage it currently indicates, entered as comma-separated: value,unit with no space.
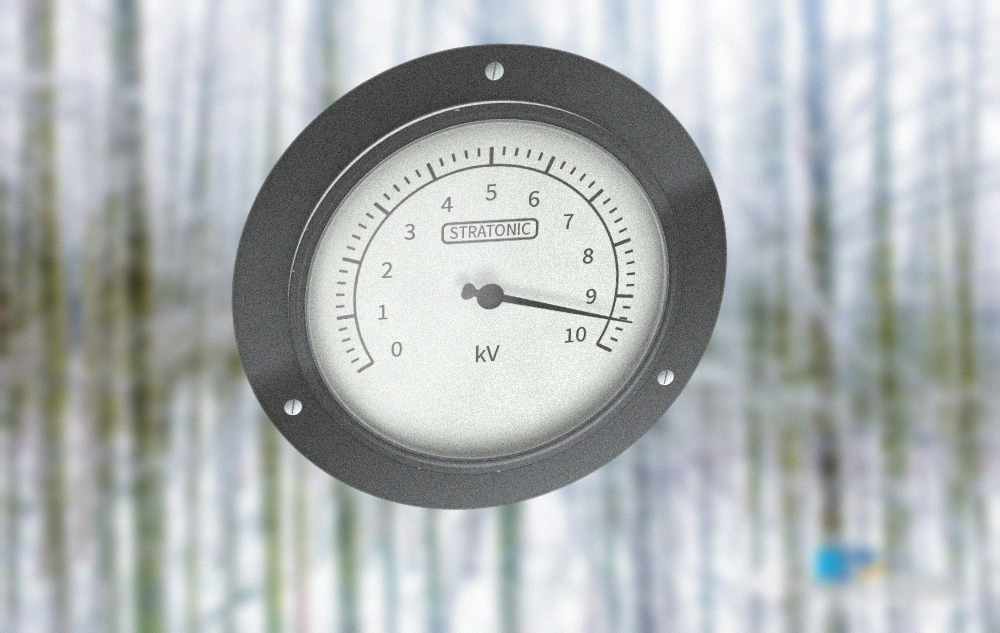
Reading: 9.4,kV
